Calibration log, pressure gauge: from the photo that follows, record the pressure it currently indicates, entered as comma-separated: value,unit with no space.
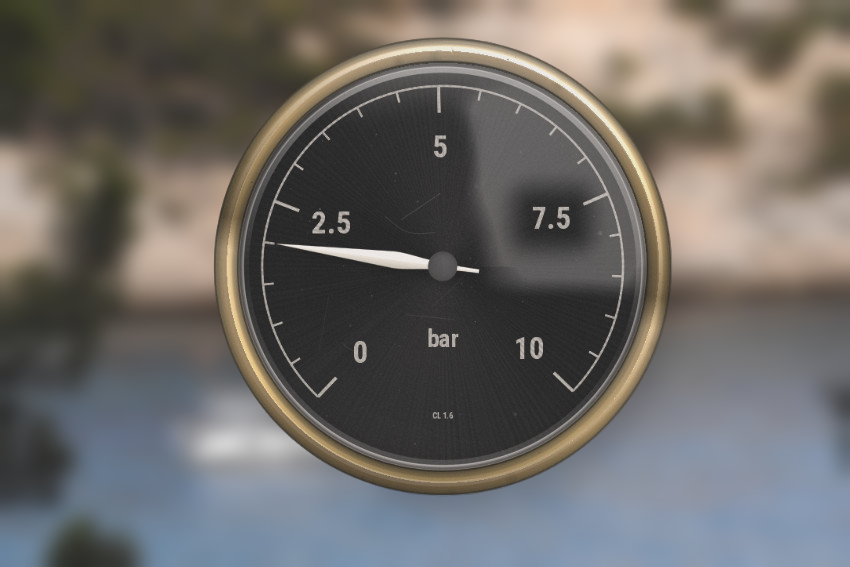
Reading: 2,bar
